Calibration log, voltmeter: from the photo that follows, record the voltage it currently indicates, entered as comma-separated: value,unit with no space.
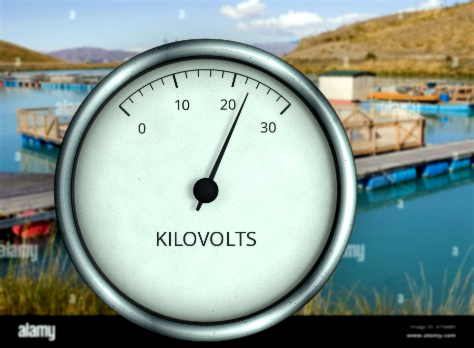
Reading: 23,kV
